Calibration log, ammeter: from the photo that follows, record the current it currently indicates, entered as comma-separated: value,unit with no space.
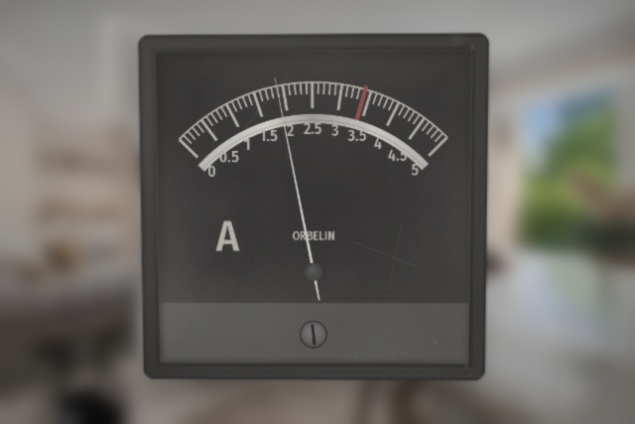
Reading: 1.9,A
